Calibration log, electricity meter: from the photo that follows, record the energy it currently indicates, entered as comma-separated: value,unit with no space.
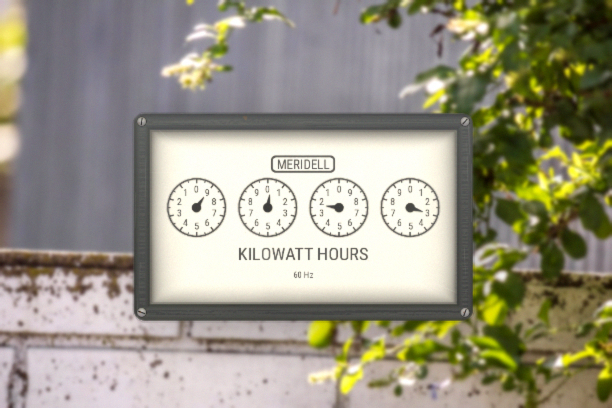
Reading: 9023,kWh
